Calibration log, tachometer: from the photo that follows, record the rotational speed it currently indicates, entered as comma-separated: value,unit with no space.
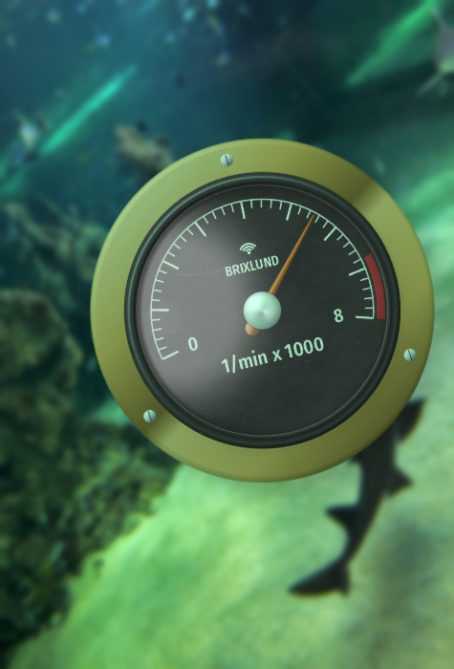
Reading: 5500,rpm
